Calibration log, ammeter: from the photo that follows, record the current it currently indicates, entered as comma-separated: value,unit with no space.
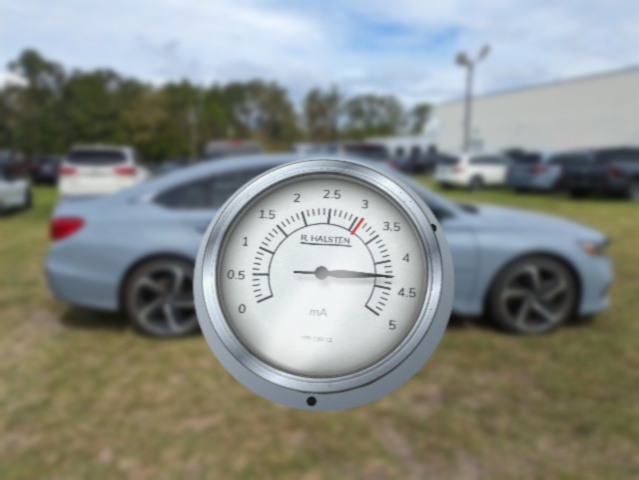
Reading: 4.3,mA
